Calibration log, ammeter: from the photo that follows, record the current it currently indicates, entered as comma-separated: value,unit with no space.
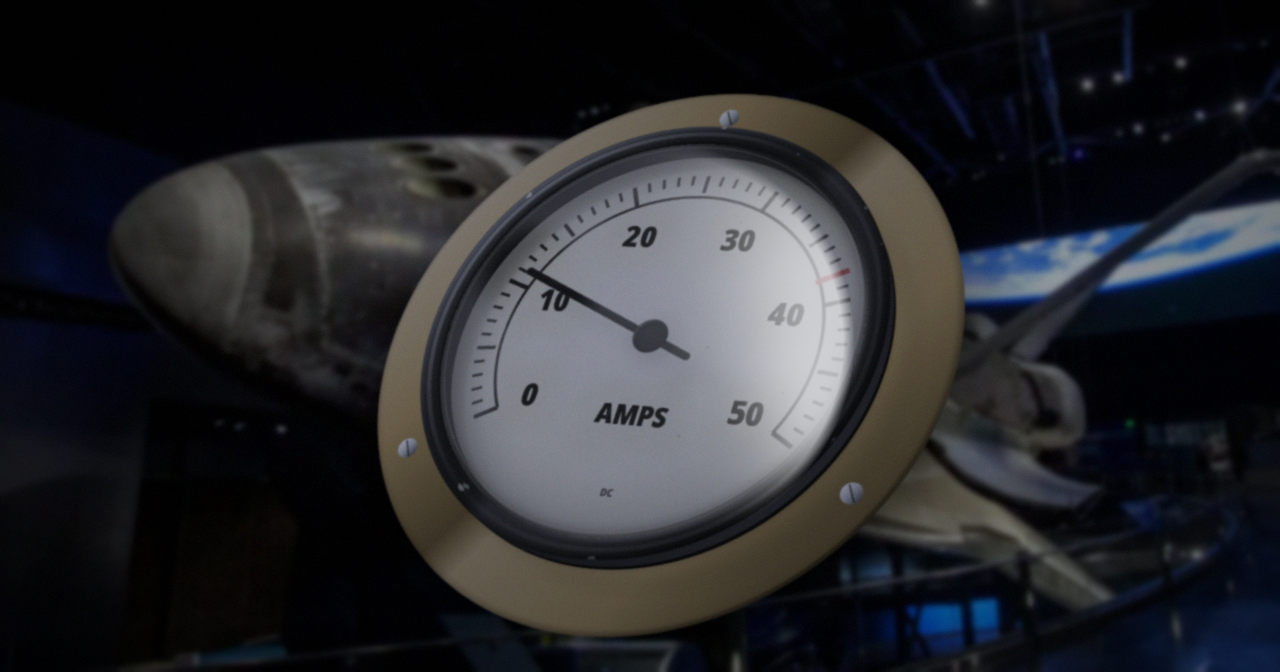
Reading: 11,A
